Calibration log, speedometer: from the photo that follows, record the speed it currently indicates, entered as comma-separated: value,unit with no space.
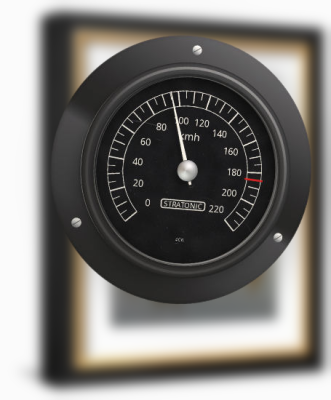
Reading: 95,km/h
